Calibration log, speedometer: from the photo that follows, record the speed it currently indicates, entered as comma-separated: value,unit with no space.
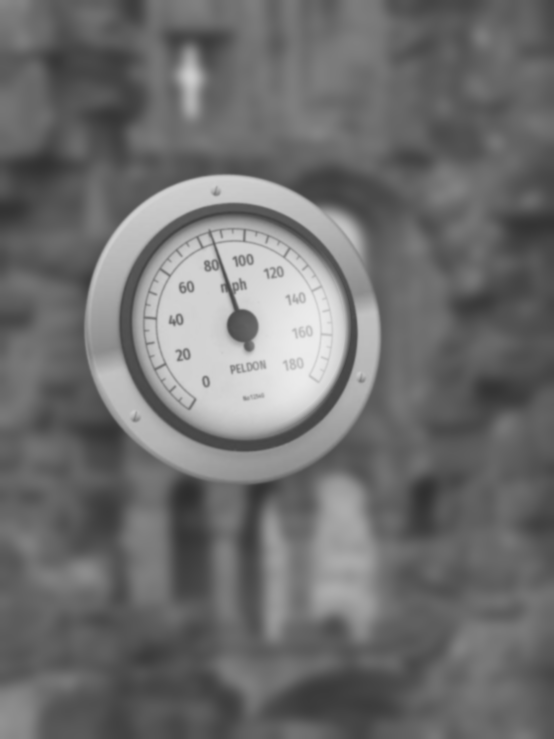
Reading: 85,mph
